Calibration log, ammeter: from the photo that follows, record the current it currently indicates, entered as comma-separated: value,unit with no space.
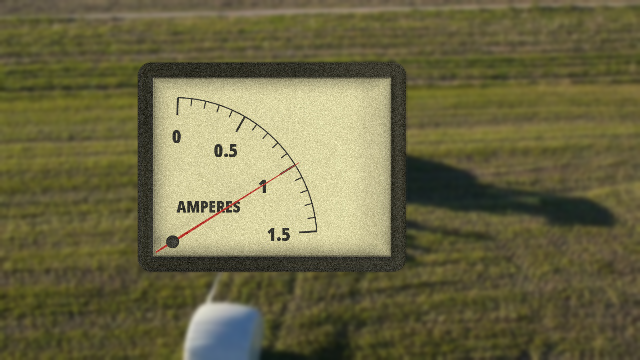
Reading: 1,A
